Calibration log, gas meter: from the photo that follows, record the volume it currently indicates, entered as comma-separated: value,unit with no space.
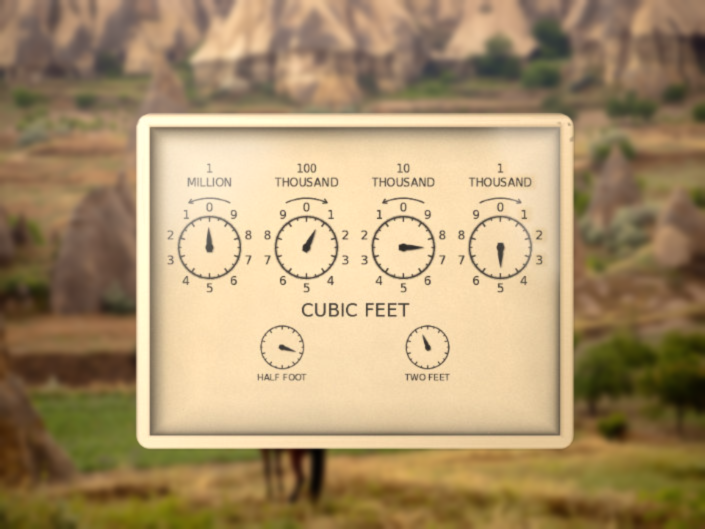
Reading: 7500,ft³
